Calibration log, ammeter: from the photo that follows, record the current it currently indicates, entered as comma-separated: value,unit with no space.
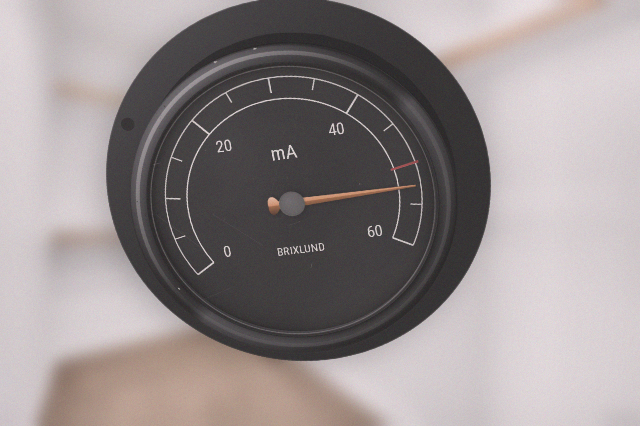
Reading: 52.5,mA
